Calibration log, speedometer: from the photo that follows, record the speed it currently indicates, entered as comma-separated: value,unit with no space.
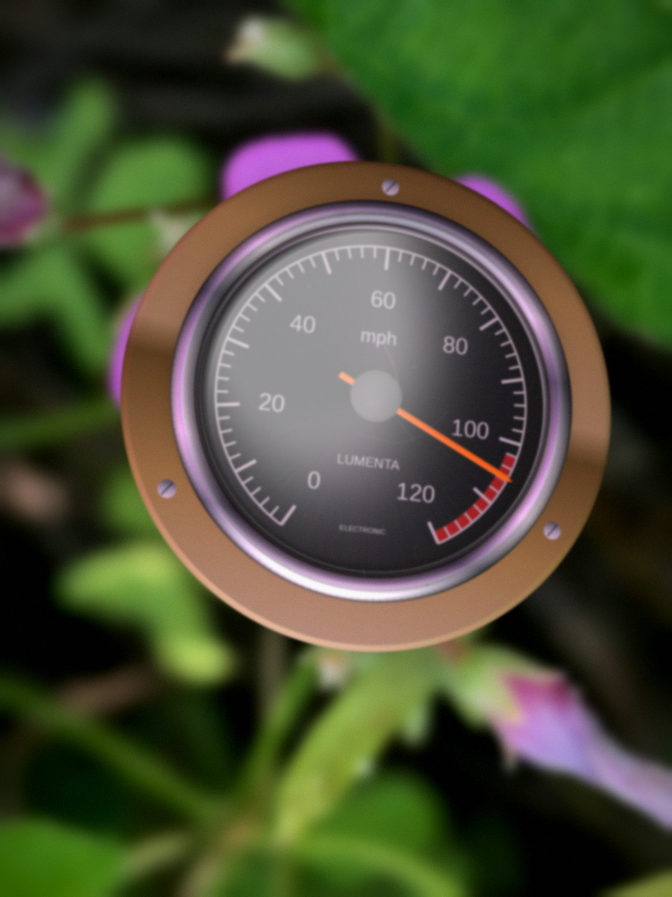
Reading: 106,mph
